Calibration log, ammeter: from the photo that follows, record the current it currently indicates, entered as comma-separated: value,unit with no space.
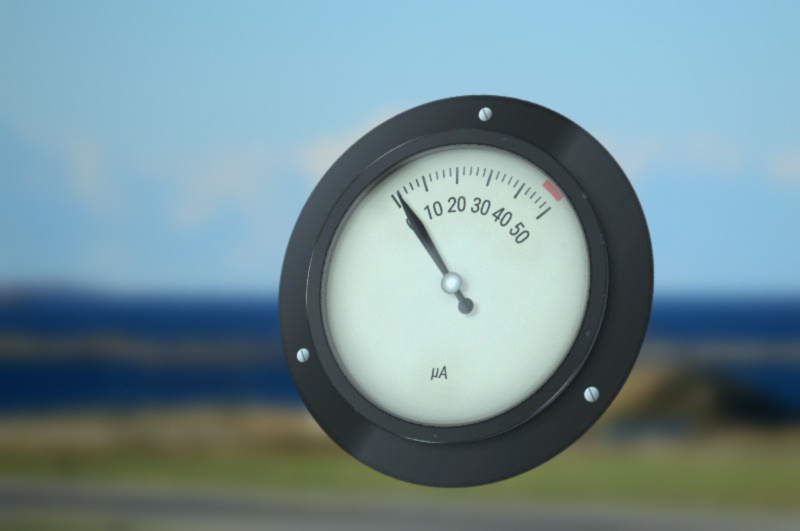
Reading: 2,µA
